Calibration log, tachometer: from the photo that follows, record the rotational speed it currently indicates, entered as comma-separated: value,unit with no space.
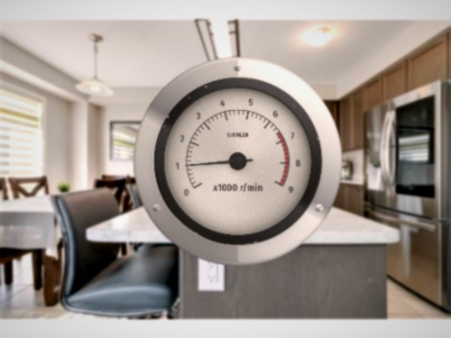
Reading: 1000,rpm
